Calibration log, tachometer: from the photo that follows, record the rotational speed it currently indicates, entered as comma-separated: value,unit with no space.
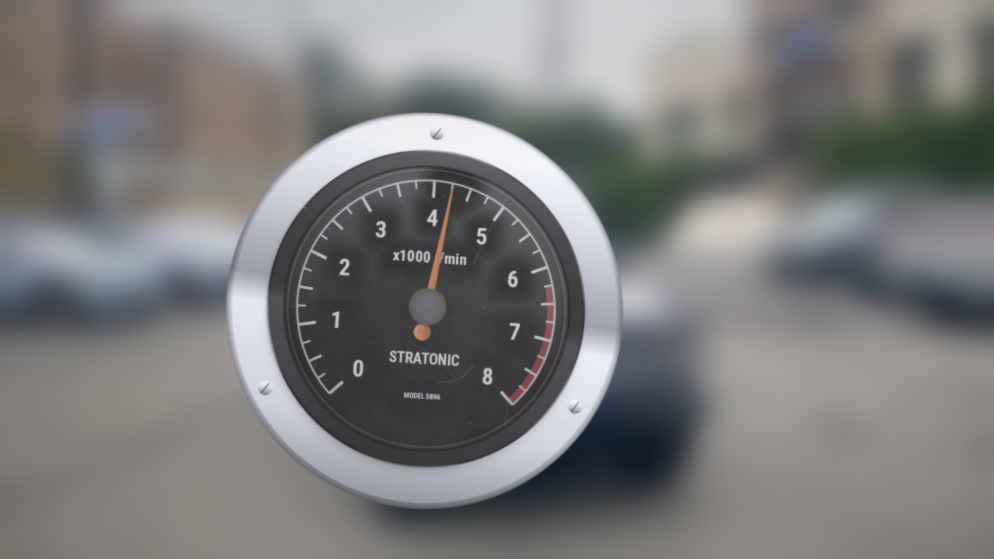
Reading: 4250,rpm
